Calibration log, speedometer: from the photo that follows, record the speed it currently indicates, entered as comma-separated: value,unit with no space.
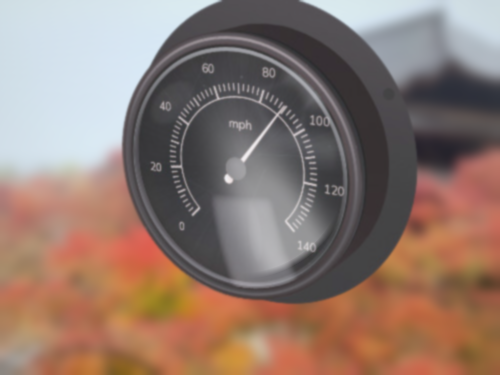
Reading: 90,mph
